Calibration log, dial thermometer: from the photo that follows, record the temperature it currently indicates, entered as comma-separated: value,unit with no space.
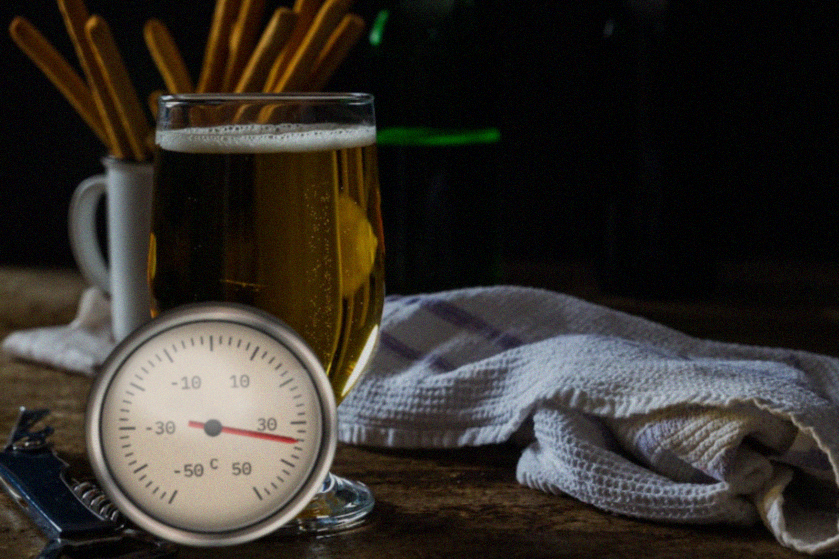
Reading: 34,°C
